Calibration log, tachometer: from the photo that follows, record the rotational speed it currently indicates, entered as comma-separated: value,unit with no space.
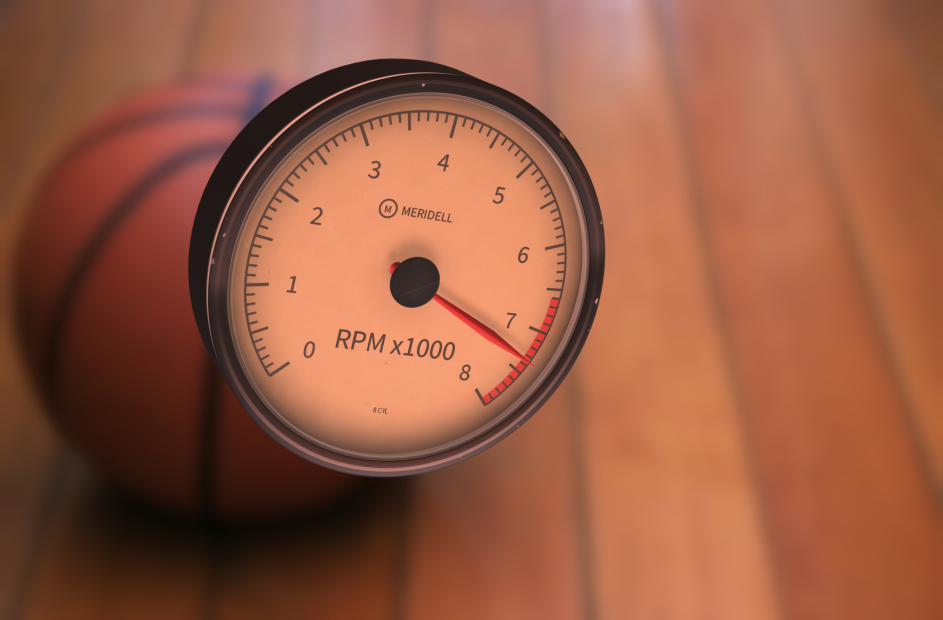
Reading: 7350,rpm
